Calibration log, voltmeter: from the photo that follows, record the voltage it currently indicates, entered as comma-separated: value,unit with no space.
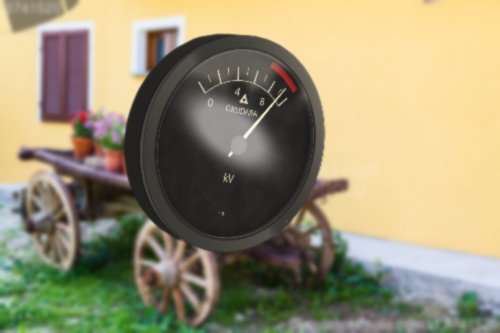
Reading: 9,kV
